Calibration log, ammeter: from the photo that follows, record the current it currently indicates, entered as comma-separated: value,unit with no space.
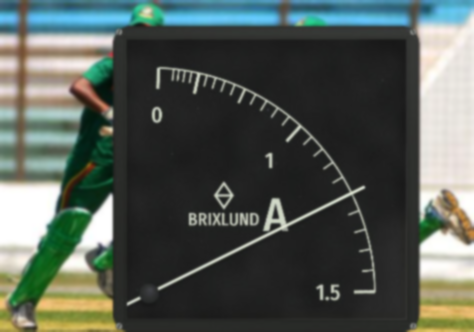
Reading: 1.25,A
